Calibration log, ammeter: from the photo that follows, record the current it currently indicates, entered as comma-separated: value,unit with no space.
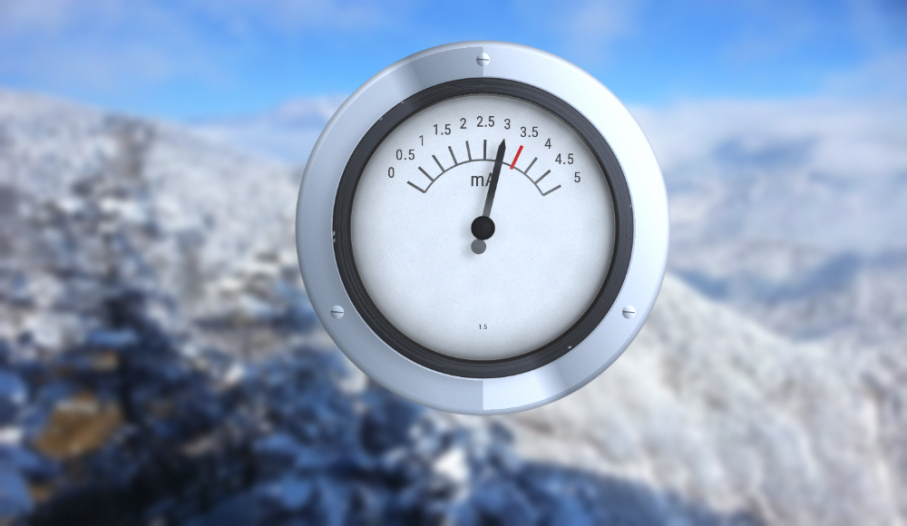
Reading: 3,mA
